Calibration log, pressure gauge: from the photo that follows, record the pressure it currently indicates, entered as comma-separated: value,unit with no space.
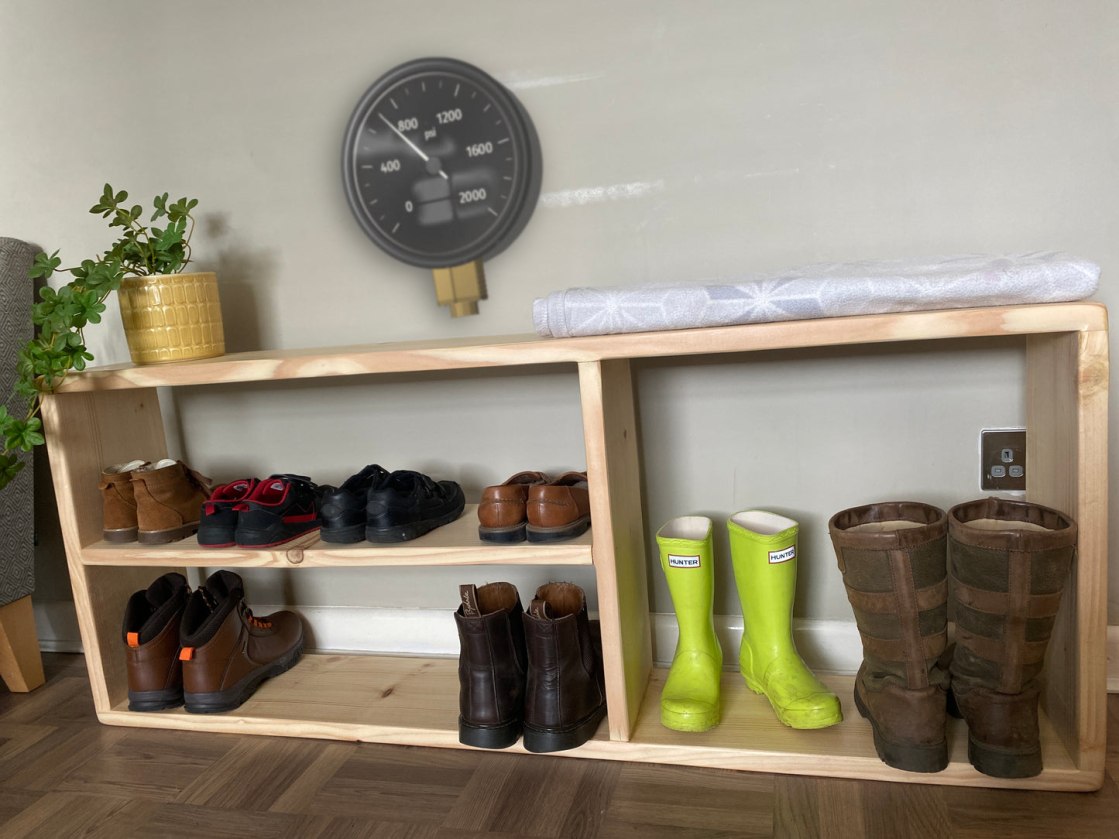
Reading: 700,psi
